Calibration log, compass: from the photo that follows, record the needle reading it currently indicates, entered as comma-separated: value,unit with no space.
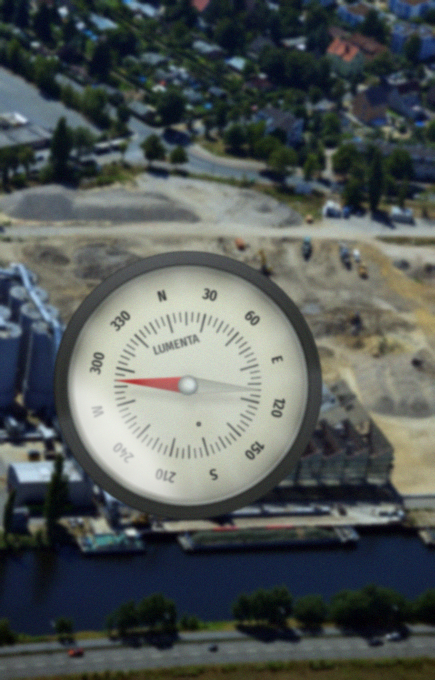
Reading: 290,°
